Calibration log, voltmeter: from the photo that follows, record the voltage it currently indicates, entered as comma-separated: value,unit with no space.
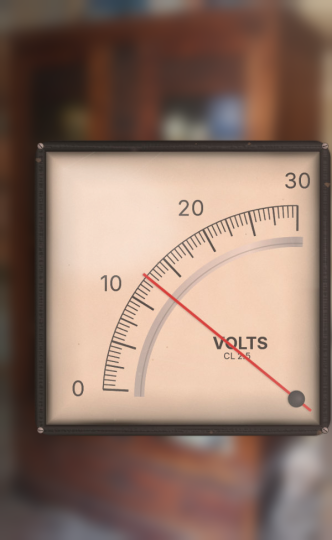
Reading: 12.5,V
